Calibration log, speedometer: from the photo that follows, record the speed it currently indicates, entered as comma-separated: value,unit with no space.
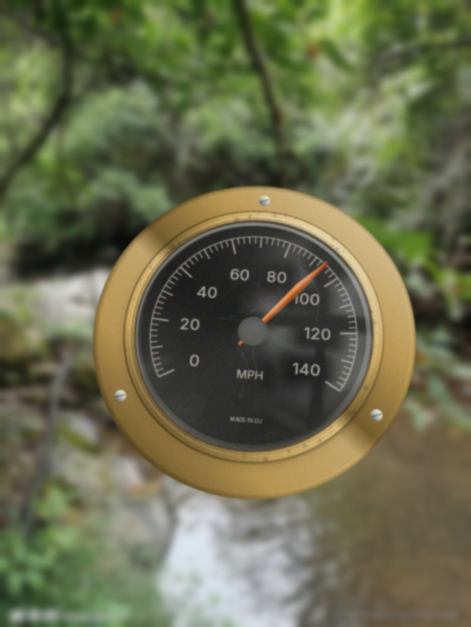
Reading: 94,mph
